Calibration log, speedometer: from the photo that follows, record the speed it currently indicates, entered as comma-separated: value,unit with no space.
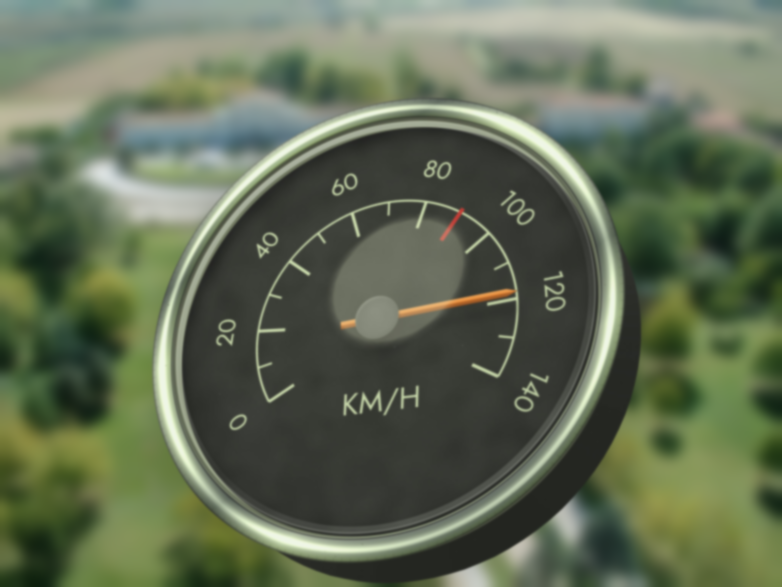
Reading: 120,km/h
